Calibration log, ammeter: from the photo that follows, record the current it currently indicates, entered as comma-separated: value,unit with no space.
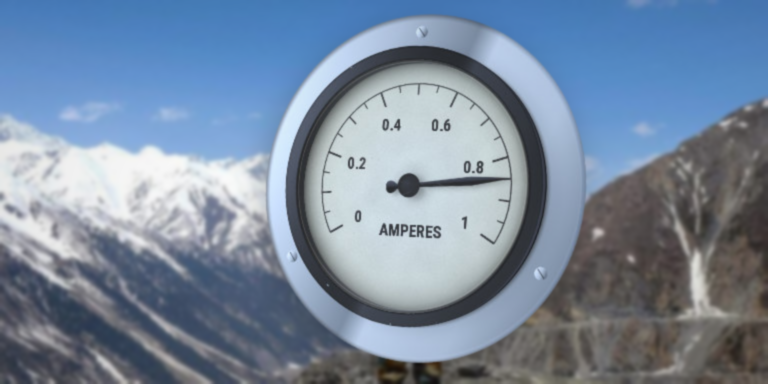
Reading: 0.85,A
